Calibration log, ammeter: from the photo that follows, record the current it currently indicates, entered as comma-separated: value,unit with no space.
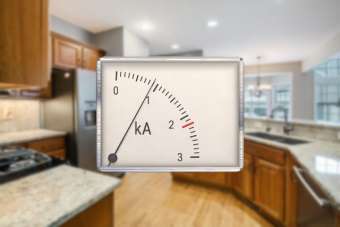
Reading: 0.9,kA
